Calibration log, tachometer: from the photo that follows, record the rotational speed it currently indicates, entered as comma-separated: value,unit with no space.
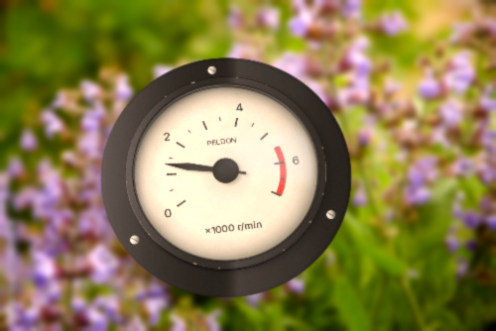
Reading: 1250,rpm
